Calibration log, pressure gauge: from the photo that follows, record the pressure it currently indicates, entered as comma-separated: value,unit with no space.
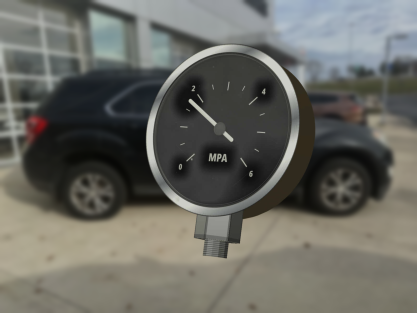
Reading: 1.75,MPa
